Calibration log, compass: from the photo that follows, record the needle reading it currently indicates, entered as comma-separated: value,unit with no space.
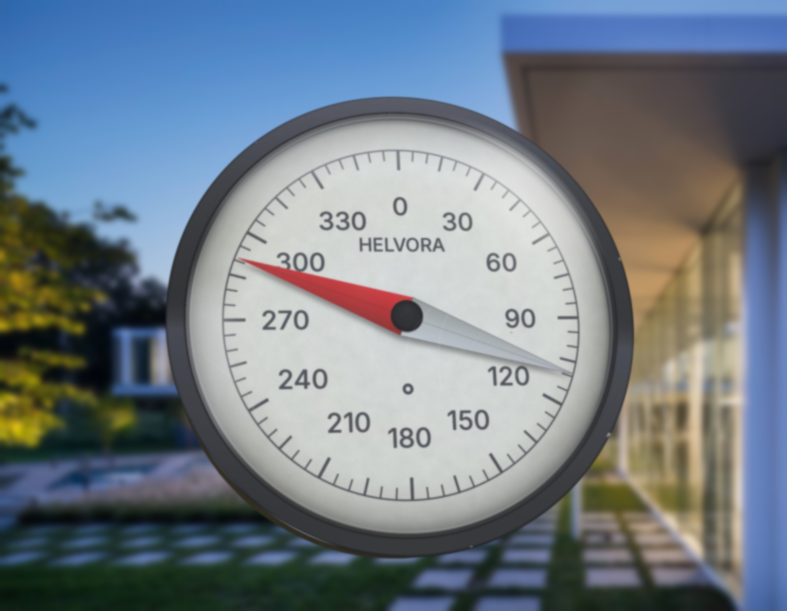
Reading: 290,°
